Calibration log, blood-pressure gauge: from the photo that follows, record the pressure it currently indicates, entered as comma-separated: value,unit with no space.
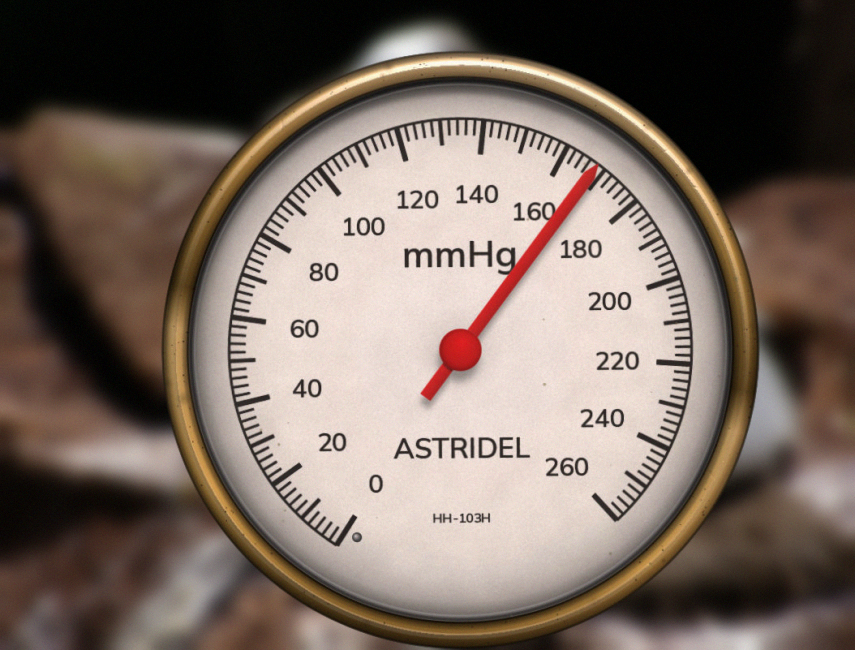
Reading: 168,mmHg
